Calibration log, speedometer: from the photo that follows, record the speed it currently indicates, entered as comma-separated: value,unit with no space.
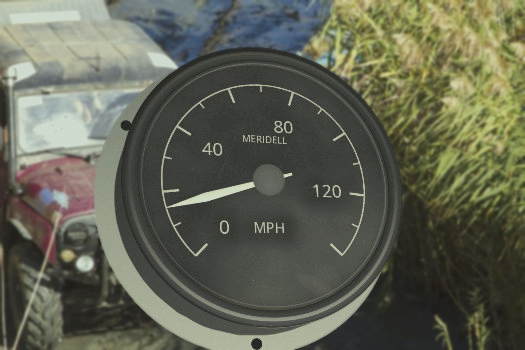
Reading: 15,mph
